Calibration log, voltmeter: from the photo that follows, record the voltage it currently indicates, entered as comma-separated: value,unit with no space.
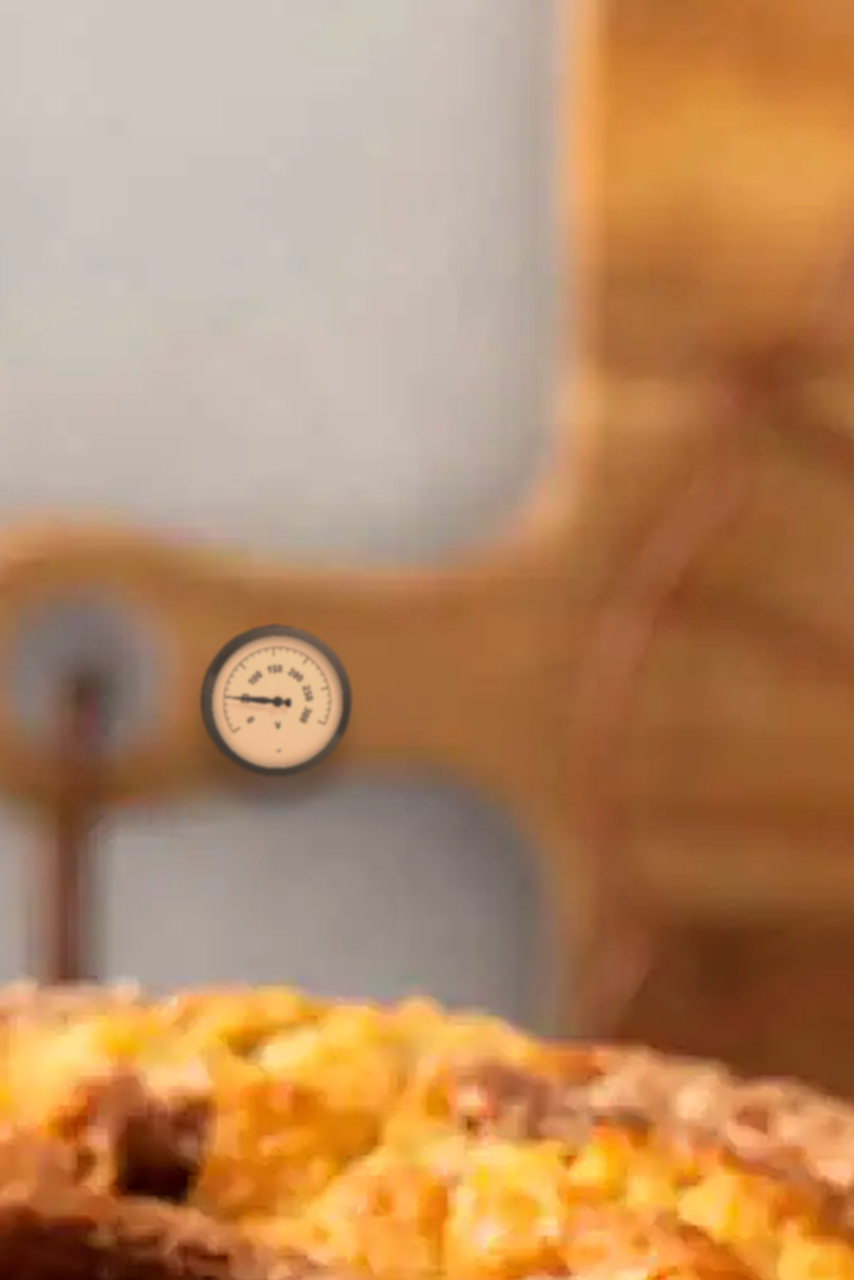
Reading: 50,V
